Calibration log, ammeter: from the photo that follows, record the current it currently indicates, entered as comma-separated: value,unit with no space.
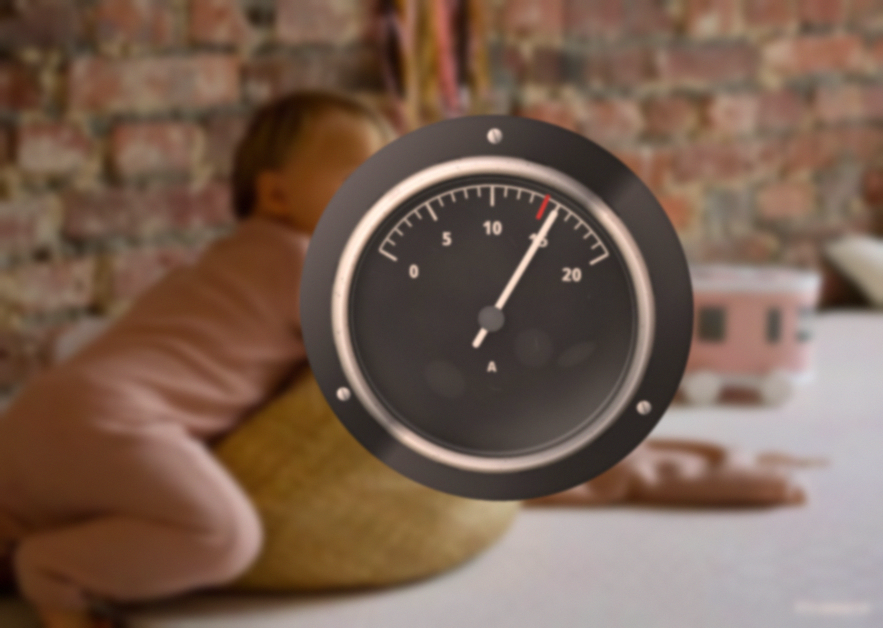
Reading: 15,A
